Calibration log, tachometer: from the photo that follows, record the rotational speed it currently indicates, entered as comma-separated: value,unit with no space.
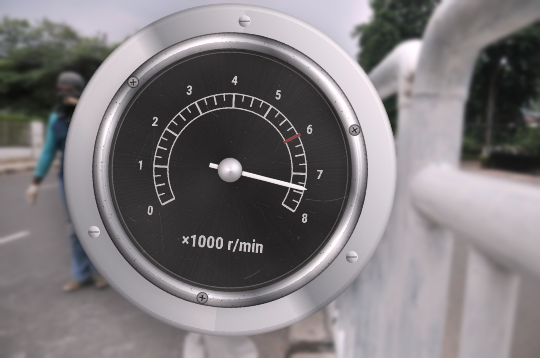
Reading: 7375,rpm
